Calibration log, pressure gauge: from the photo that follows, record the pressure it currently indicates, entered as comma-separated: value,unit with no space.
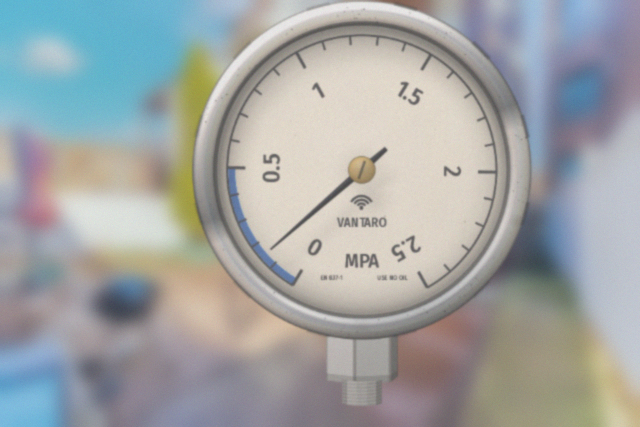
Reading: 0.15,MPa
